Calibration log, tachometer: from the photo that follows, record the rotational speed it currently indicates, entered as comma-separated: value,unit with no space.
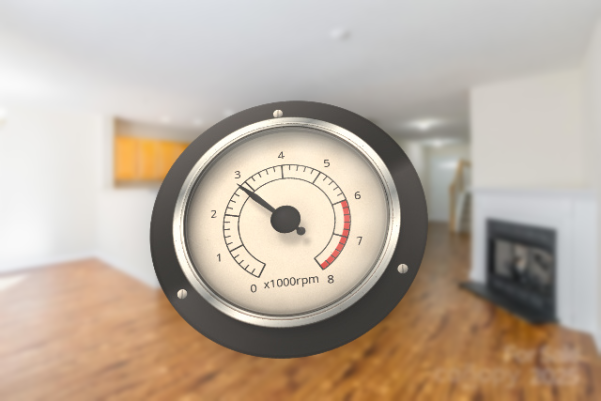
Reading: 2800,rpm
